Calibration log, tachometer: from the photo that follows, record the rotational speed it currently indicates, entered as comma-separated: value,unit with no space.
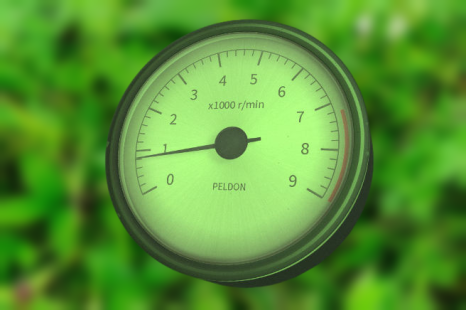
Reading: 800,rpm
